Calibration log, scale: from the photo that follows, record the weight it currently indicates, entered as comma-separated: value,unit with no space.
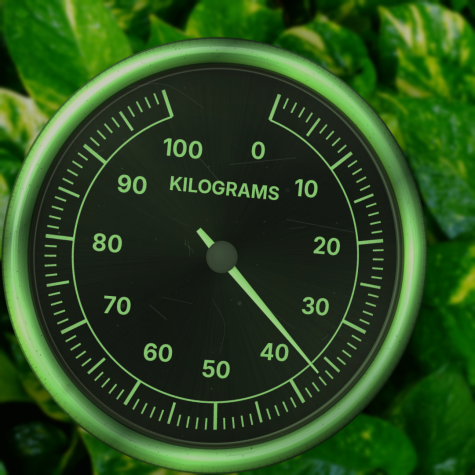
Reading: 37,kg
